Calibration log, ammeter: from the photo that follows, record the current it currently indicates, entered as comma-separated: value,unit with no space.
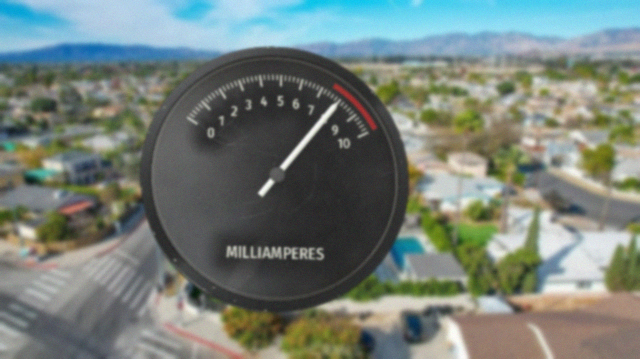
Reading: 8,mA
